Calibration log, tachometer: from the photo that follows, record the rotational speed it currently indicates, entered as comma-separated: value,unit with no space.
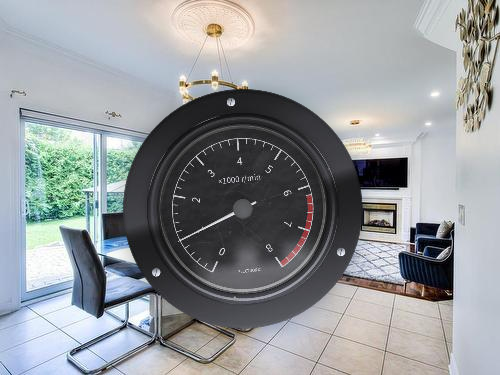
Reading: 1000,rpm
